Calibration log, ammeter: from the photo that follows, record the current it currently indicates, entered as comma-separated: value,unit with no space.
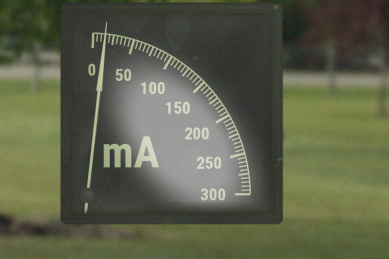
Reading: 15,mA
